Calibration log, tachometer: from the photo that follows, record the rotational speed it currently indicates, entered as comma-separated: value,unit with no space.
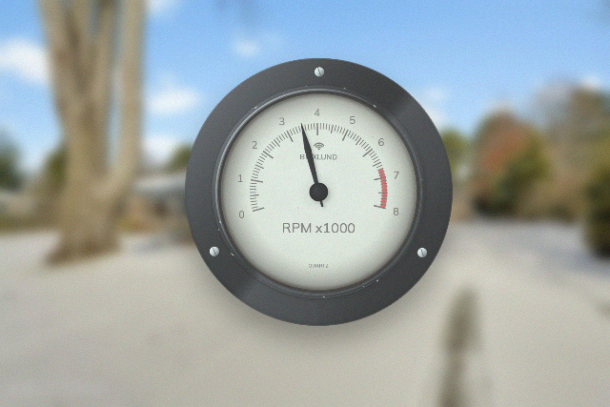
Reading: 3500,rpm
